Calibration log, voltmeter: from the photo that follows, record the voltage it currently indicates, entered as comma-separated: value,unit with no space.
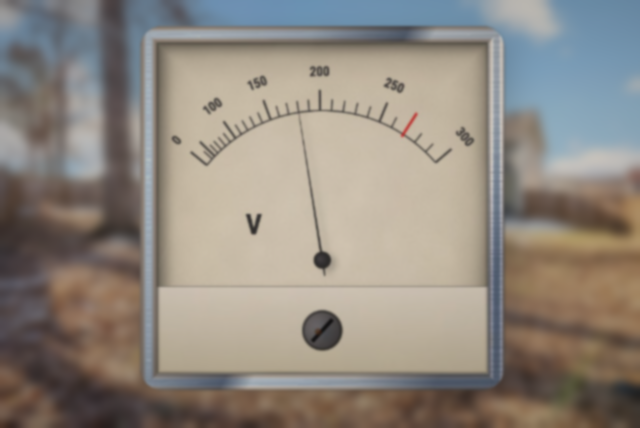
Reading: 180,V
